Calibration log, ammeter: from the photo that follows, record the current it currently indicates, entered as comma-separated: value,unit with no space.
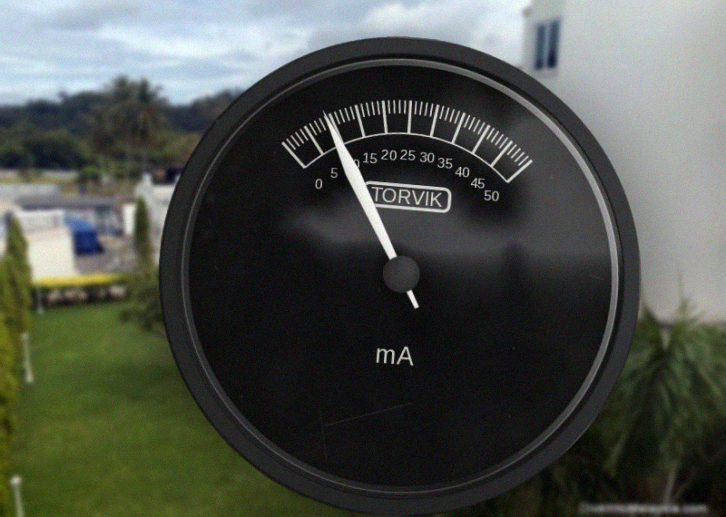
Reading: 9,mA
